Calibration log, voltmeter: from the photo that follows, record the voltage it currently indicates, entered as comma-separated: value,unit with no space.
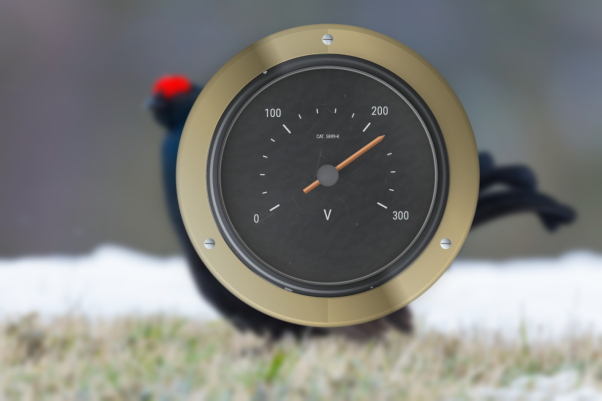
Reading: 220,V
